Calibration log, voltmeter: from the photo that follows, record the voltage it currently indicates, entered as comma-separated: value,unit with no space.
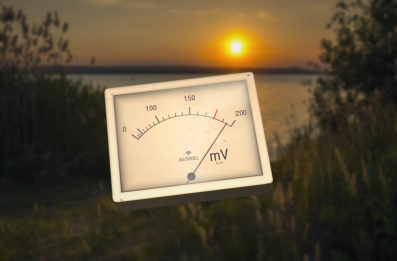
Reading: 195,mV
